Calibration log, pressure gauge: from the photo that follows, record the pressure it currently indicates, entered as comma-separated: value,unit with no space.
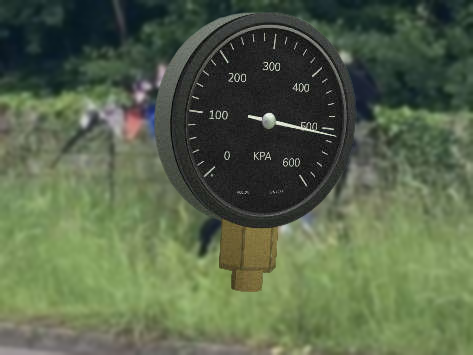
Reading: 510,kPa
